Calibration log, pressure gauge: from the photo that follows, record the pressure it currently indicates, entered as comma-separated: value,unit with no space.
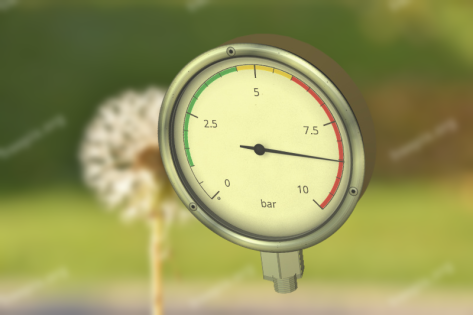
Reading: 8.5,bar
